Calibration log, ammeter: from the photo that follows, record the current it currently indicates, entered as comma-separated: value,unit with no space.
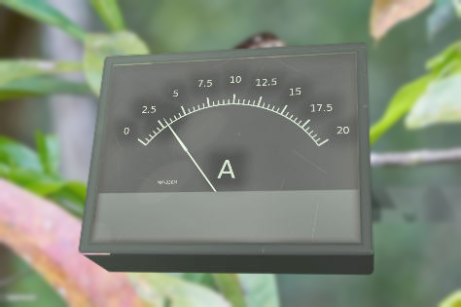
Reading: 3,A
